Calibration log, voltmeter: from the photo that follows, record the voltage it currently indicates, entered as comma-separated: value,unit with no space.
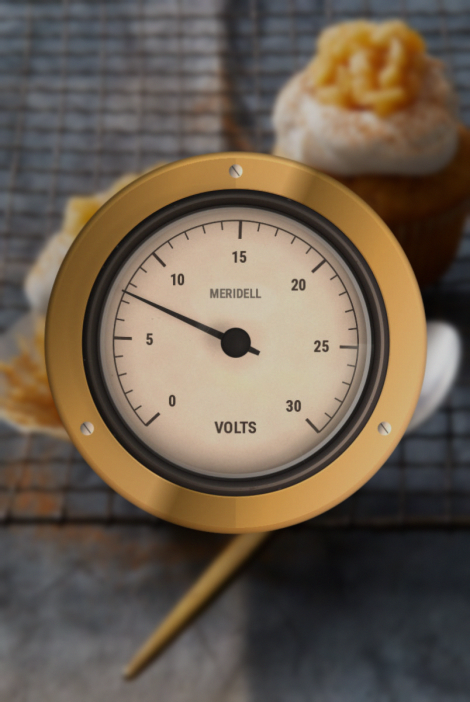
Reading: 7.5,V
